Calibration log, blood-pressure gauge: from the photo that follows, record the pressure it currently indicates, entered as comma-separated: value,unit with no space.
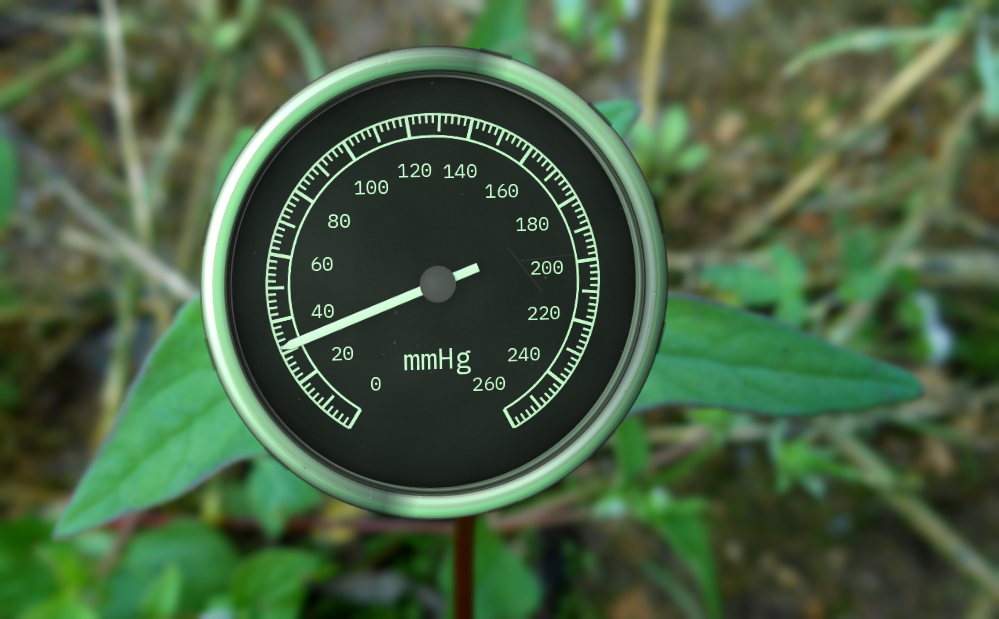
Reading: 32,mmHg
